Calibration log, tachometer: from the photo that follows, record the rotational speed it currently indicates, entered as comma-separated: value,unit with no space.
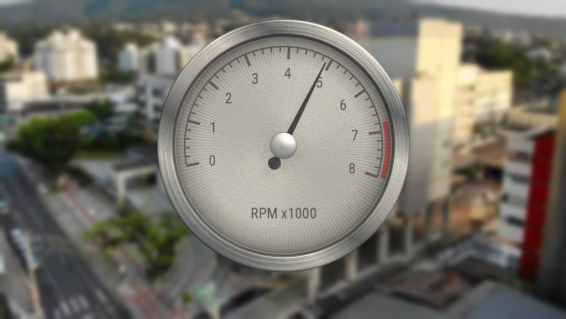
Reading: 4900,rpm
